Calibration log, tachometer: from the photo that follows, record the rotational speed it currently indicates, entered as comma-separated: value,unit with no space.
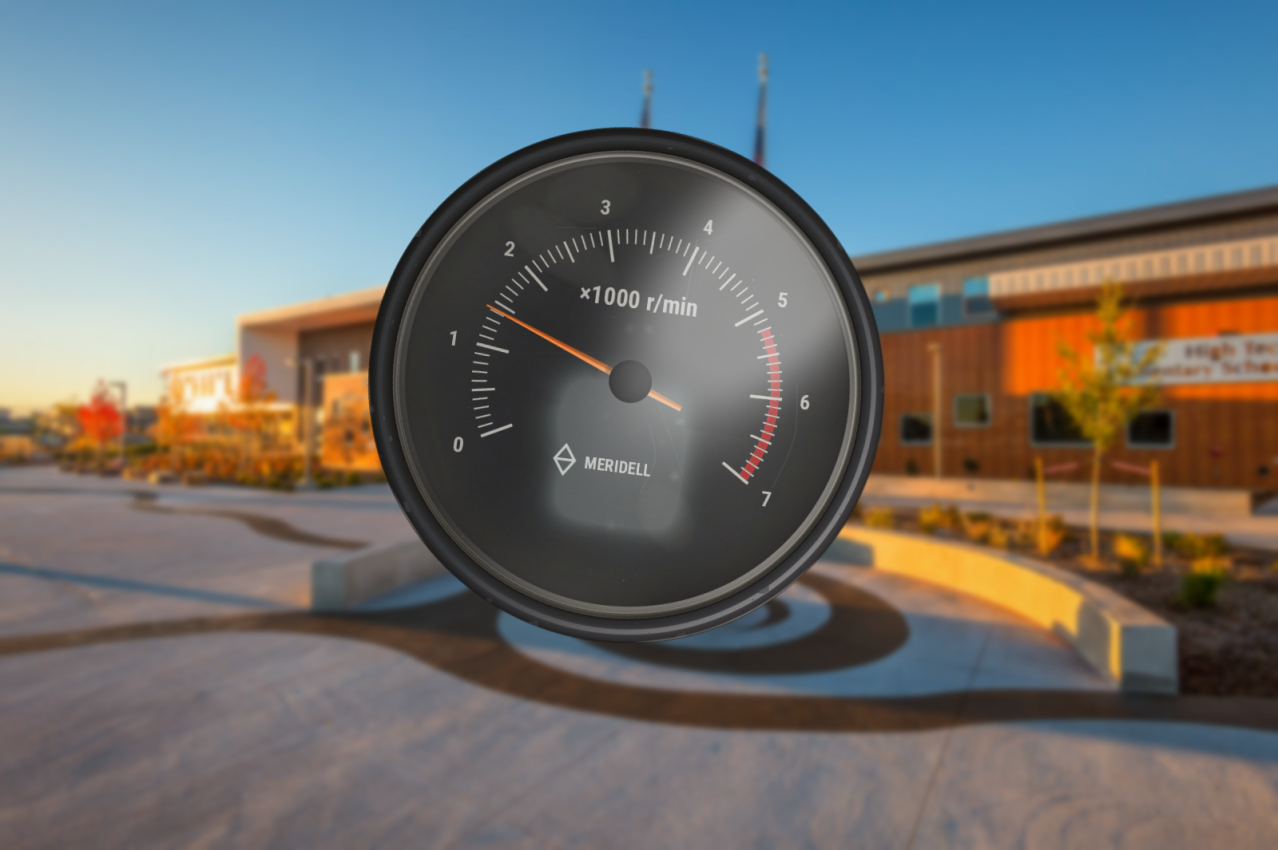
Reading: 1400,rpm
